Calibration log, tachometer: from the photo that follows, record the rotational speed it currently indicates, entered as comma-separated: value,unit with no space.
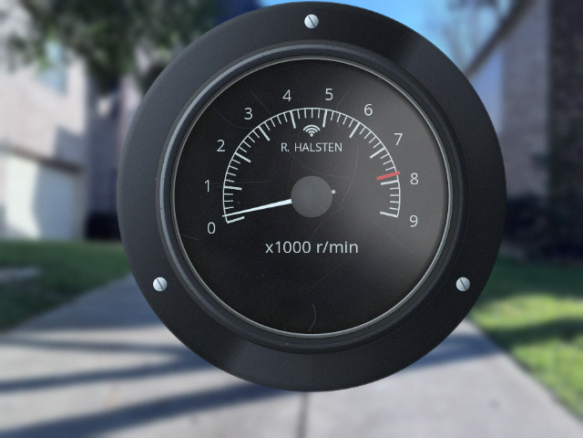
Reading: 200,rpm
